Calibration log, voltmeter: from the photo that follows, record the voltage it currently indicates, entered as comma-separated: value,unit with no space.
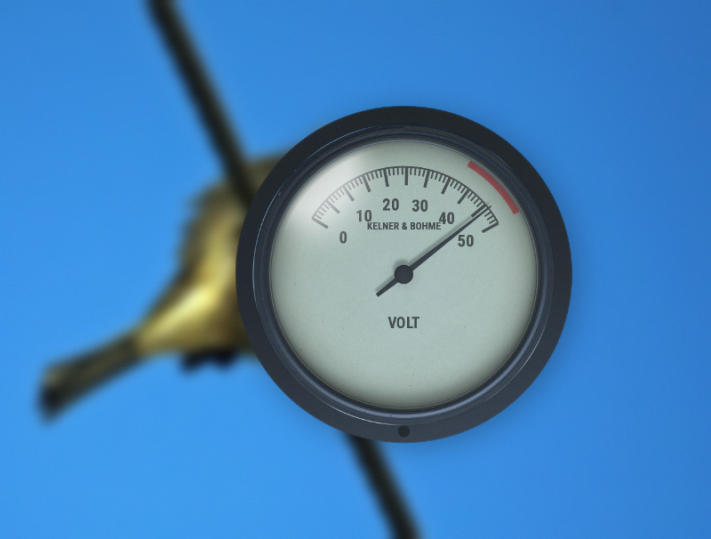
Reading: 46,V
